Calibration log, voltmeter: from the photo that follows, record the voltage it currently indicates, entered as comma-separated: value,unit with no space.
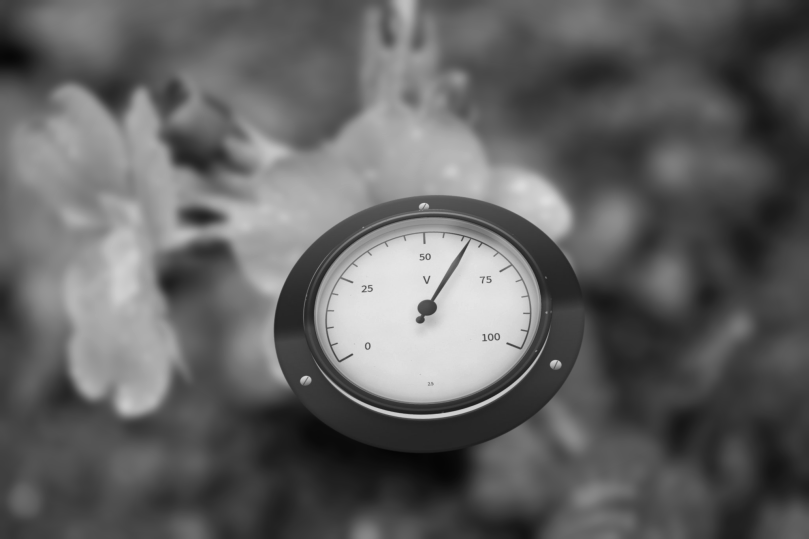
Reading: 62.5,V
